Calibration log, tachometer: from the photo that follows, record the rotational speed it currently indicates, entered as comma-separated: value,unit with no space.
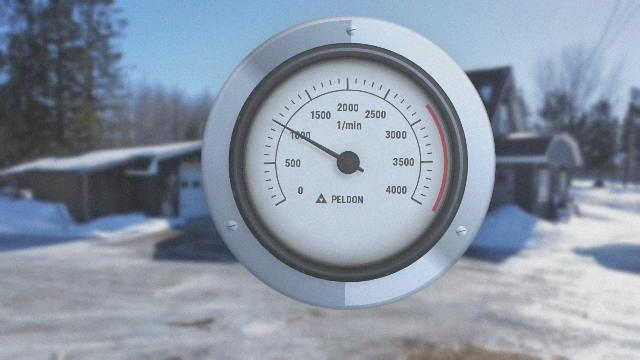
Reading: 1000,rpm
